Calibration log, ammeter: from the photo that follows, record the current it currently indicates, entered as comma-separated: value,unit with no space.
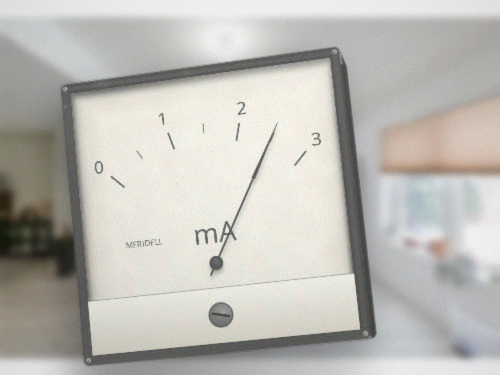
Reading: 2.5,mA
